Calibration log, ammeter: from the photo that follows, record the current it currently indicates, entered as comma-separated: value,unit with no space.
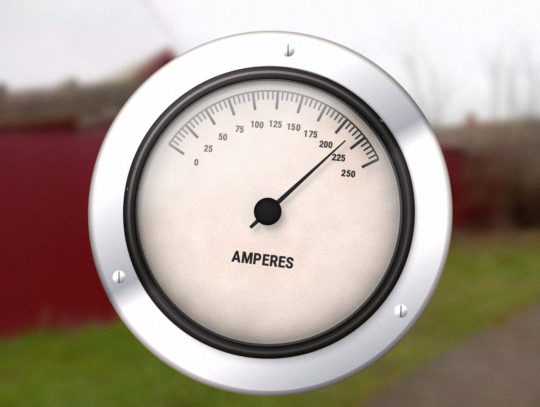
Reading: 215,A
